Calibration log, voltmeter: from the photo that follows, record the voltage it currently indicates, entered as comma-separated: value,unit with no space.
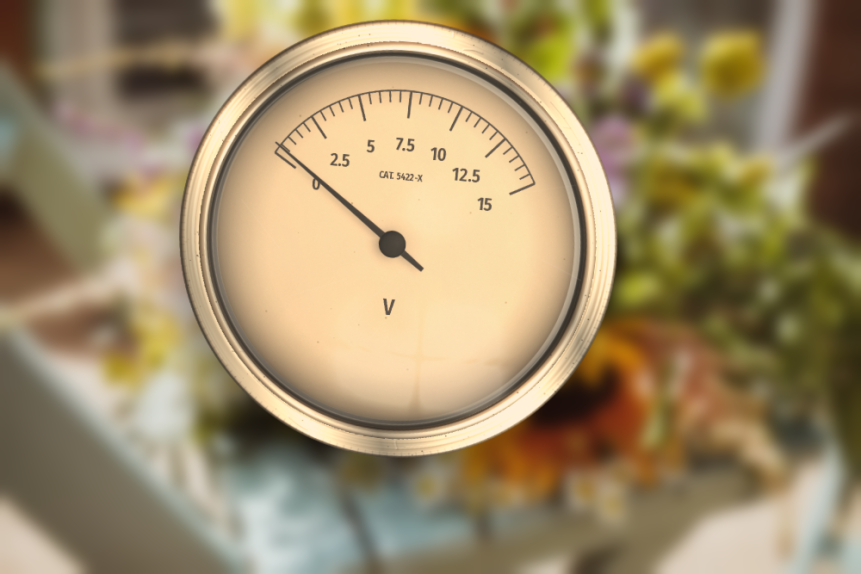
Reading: 0.5,V
